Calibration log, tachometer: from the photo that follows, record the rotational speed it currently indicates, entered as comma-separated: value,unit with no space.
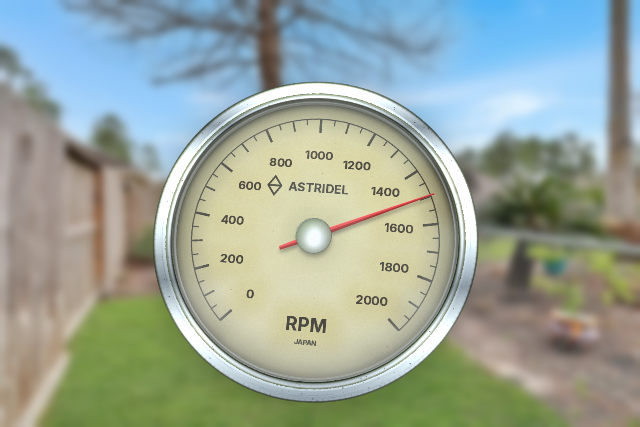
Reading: 1500,rpm
